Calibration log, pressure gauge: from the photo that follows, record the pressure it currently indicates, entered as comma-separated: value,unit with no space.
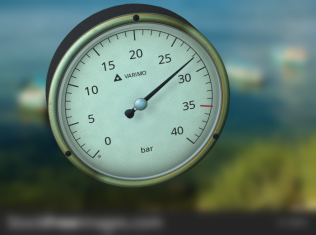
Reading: 28,bar
